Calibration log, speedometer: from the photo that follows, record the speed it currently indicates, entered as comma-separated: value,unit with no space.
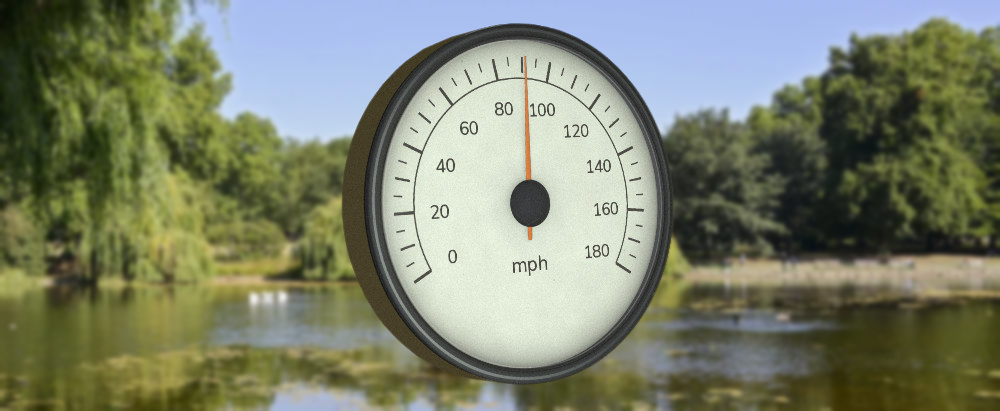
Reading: 90,mph
